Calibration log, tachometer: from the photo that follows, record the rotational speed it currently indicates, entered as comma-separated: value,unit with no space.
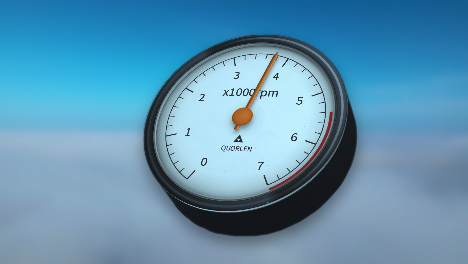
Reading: 3800,rpm
